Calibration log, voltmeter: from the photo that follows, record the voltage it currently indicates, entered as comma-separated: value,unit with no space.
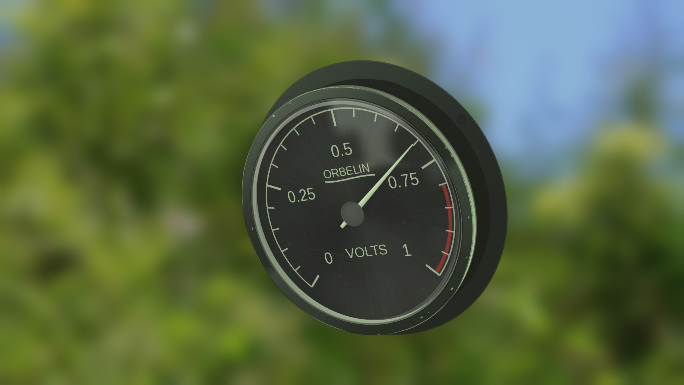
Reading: 0.7,V
